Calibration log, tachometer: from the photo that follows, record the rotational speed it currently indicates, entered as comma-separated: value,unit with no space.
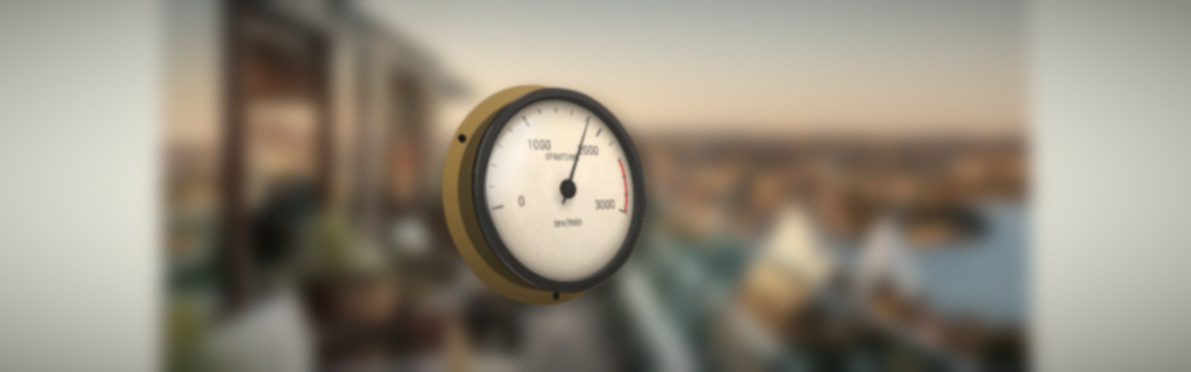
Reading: 1800,rpm
